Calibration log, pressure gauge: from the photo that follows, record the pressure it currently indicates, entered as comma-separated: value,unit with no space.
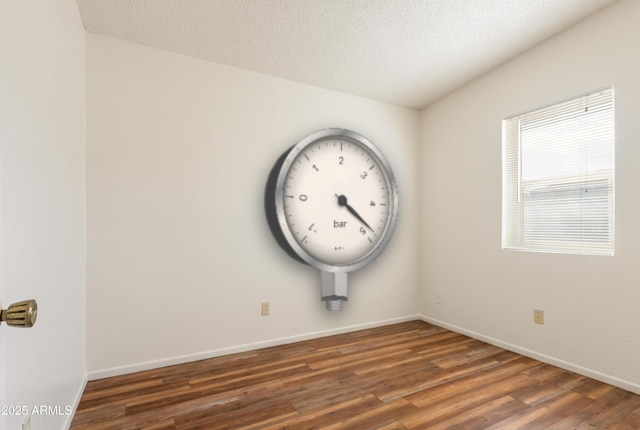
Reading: 4.8,bar
